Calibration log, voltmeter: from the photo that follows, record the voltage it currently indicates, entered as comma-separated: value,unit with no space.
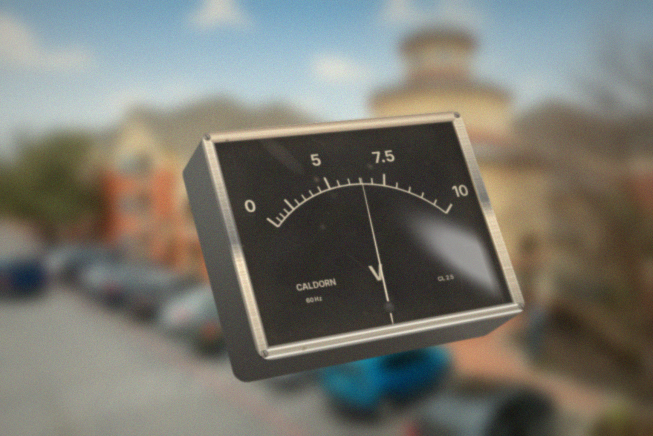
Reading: 6.5,V
